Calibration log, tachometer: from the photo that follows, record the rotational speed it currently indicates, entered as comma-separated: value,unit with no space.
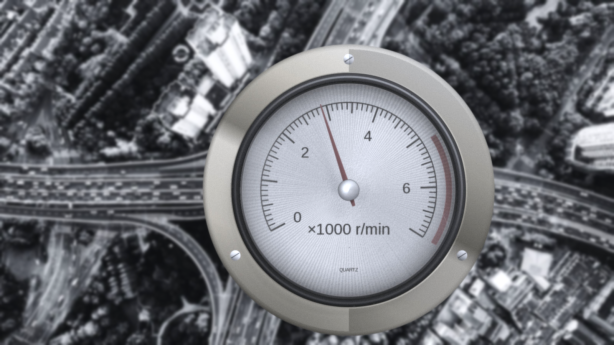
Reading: 2900,rpm
